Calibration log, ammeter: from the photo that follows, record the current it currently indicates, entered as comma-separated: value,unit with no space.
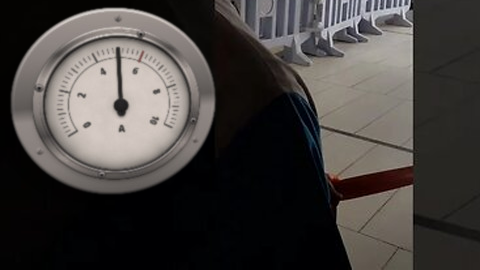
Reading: 5,A
